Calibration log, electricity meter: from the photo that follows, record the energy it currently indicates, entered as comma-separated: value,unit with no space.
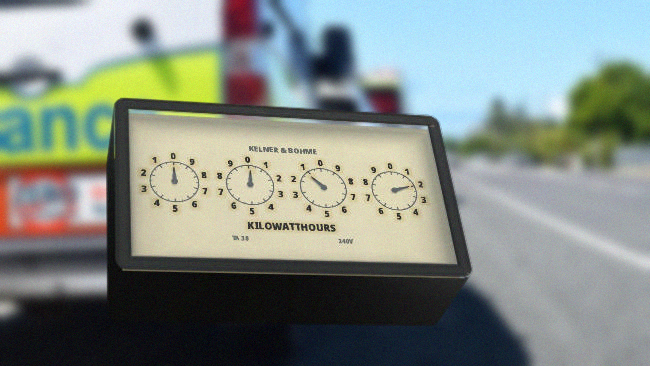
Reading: 12,kWh
